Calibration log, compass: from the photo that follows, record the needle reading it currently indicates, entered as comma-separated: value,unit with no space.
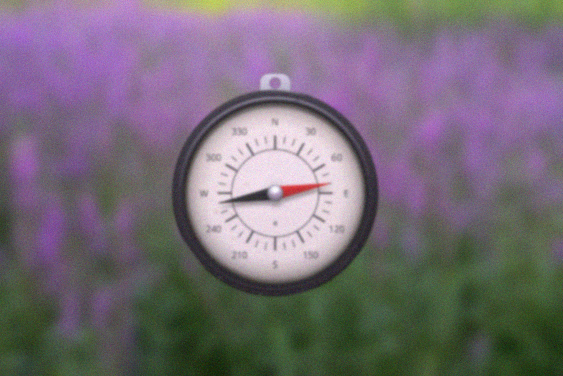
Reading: 80,°
